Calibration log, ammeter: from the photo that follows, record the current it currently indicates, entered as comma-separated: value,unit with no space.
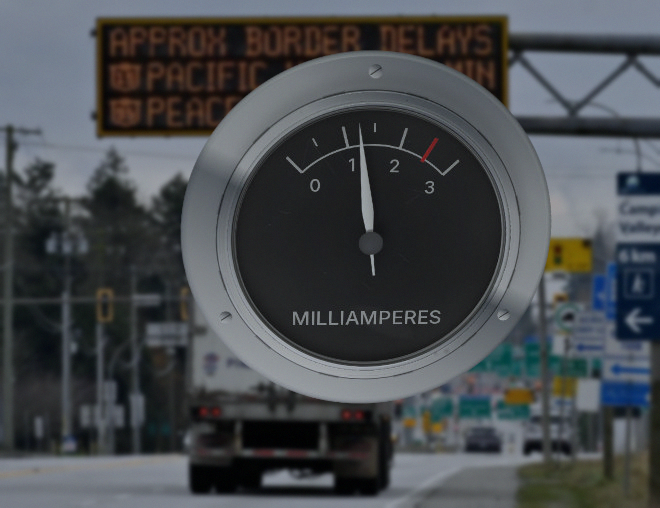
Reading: 1.25,mA
